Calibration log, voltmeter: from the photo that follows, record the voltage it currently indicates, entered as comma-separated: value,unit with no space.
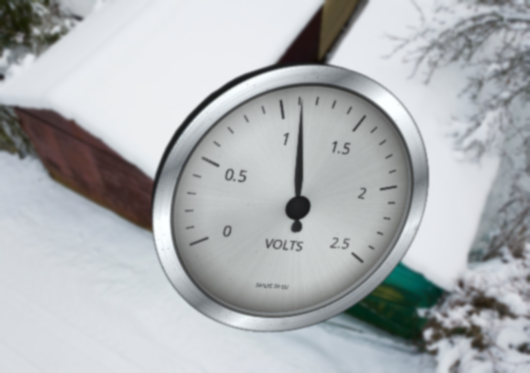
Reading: 1.1,V
